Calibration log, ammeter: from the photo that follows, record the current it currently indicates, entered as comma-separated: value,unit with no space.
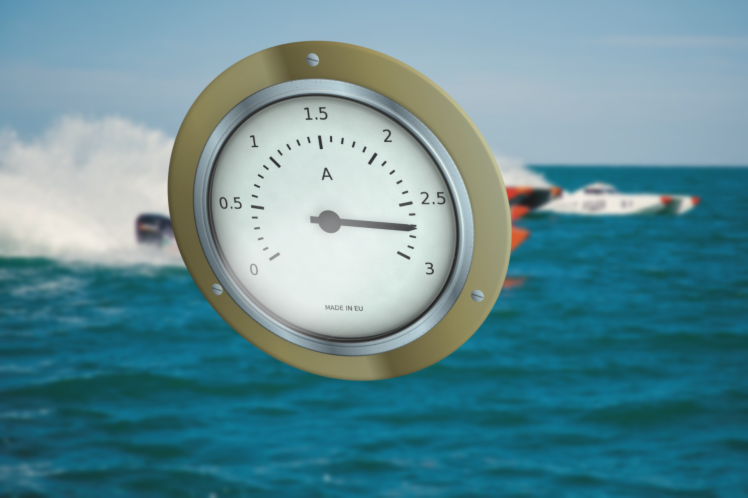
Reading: 2.7,A
